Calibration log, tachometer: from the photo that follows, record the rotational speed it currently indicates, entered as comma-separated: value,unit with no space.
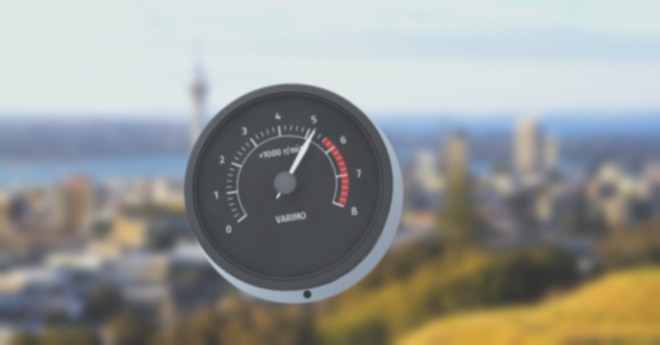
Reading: 5200,rpm
